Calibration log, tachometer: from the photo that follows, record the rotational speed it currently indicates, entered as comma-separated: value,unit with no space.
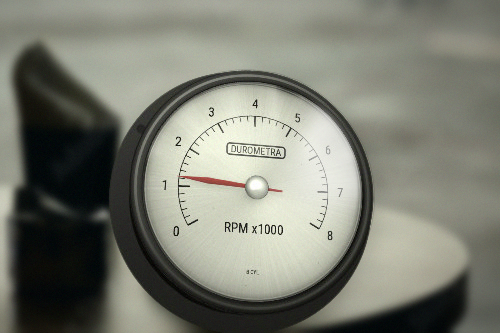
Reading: 1200,rpm
